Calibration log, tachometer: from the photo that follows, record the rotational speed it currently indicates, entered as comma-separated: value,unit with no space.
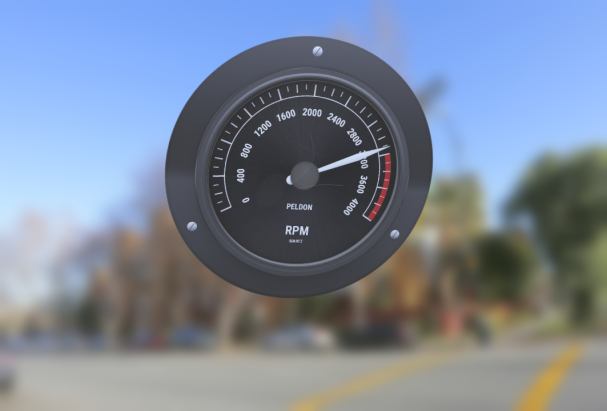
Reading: 3100,rpm
